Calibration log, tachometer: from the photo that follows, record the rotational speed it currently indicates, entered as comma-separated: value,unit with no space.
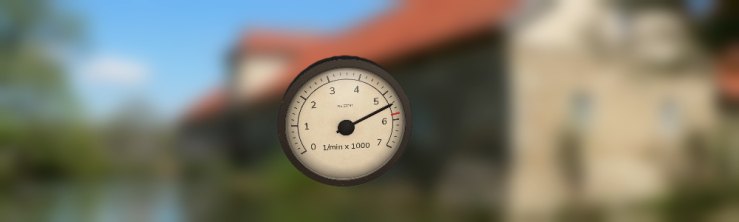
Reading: 5400,rpm
